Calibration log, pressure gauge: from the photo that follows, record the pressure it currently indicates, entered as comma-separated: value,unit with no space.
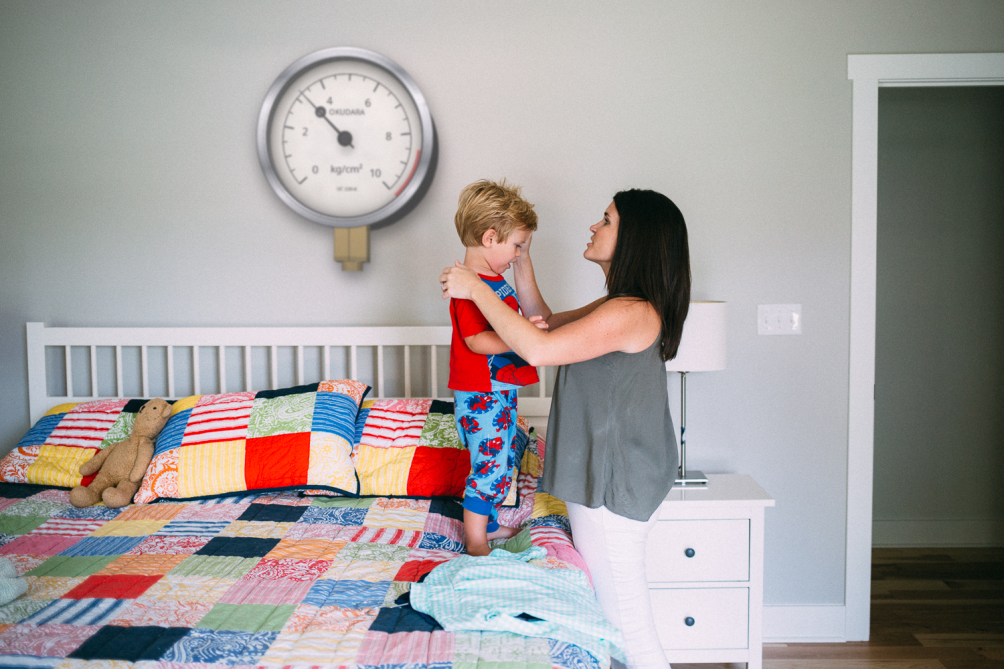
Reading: 3.25,kg/cm²
